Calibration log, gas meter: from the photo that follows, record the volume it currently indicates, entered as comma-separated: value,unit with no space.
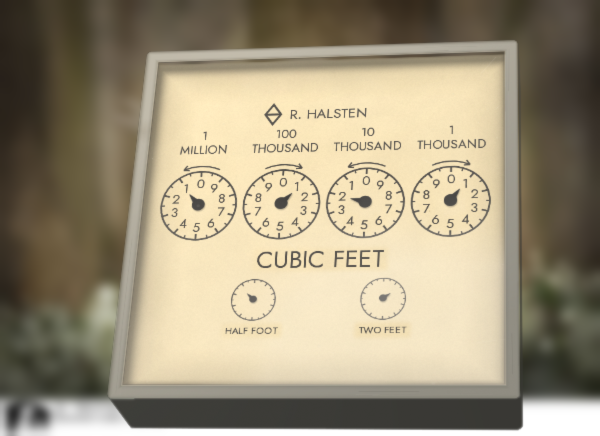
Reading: 112100,ft³
